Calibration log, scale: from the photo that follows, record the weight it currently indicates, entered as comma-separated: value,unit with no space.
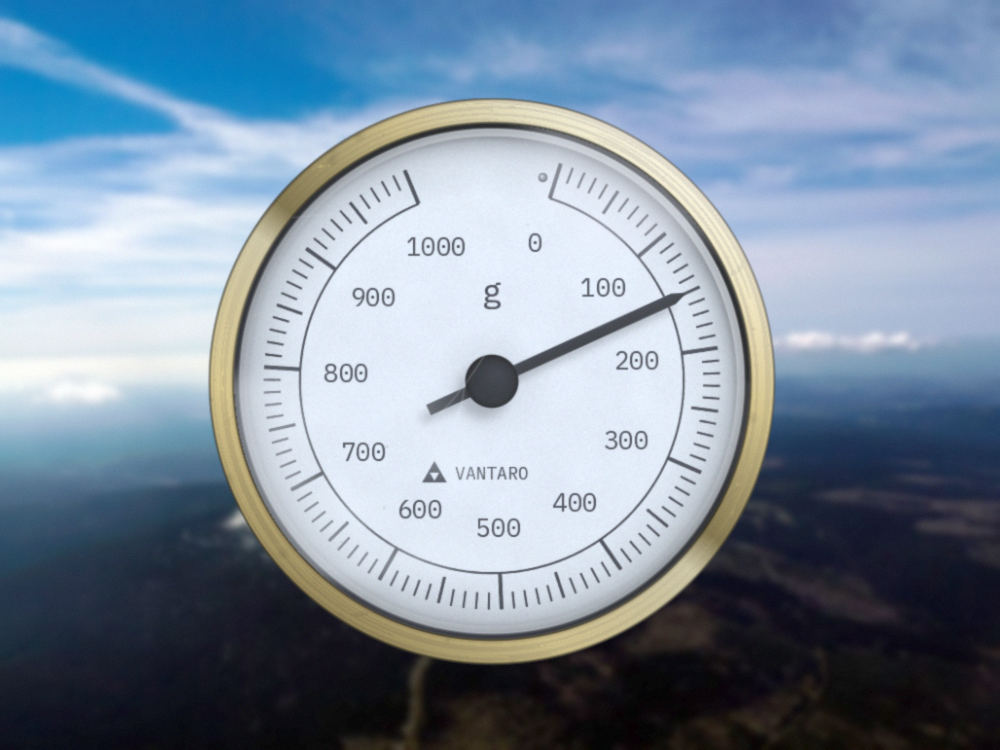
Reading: 150,g
